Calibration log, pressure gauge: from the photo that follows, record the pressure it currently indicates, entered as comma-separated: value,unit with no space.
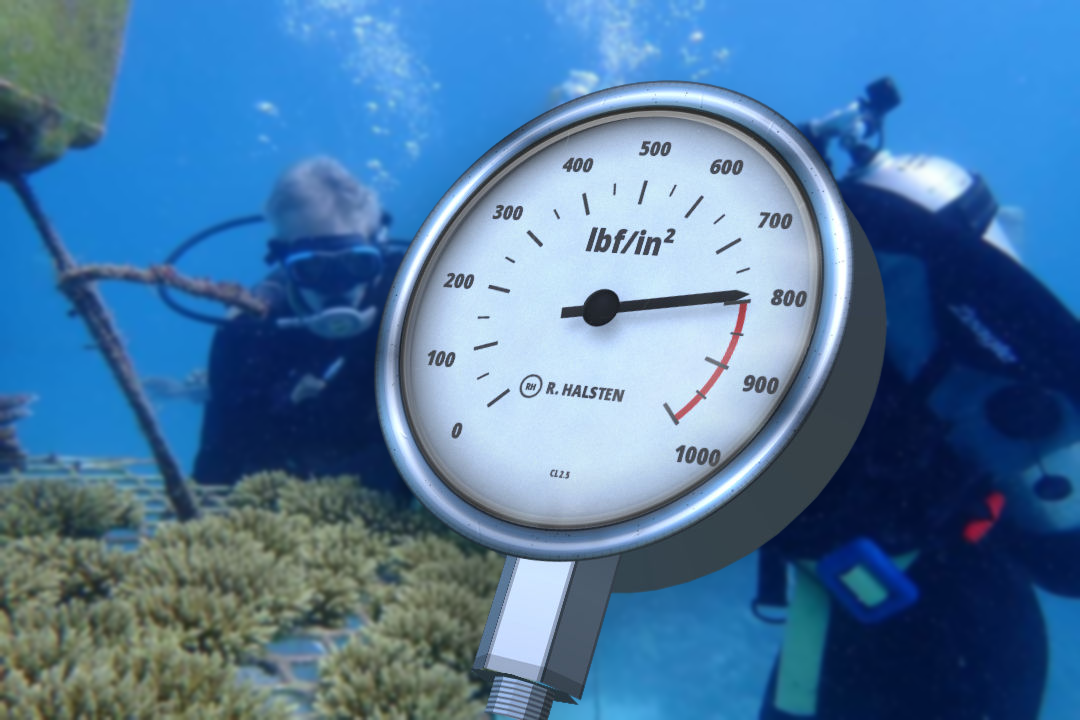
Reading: 800,psi
